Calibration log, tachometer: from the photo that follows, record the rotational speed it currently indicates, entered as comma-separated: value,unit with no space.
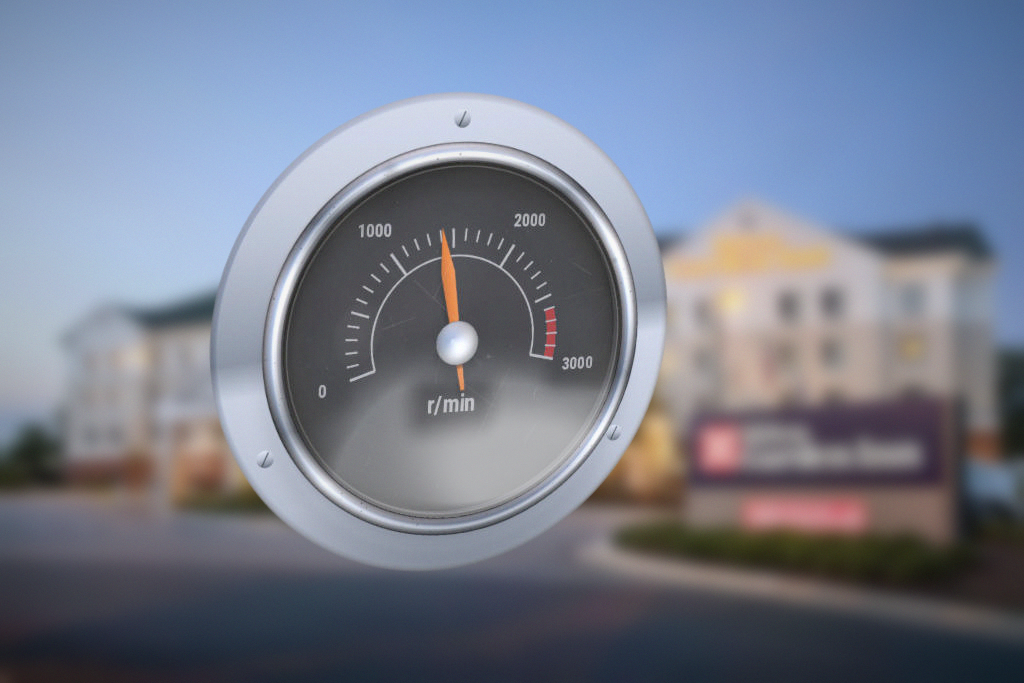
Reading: 1400,rpm
